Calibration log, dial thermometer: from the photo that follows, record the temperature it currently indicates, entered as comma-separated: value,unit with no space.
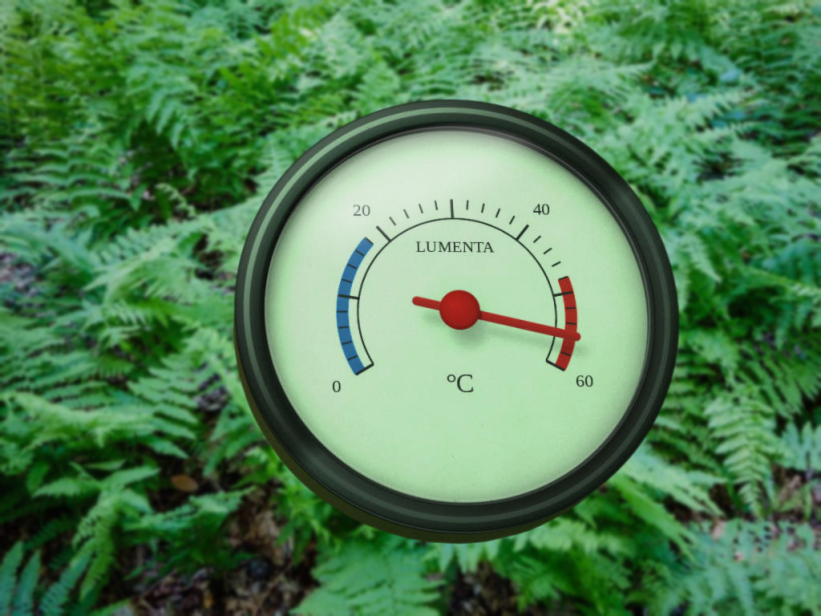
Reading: 56,°C
